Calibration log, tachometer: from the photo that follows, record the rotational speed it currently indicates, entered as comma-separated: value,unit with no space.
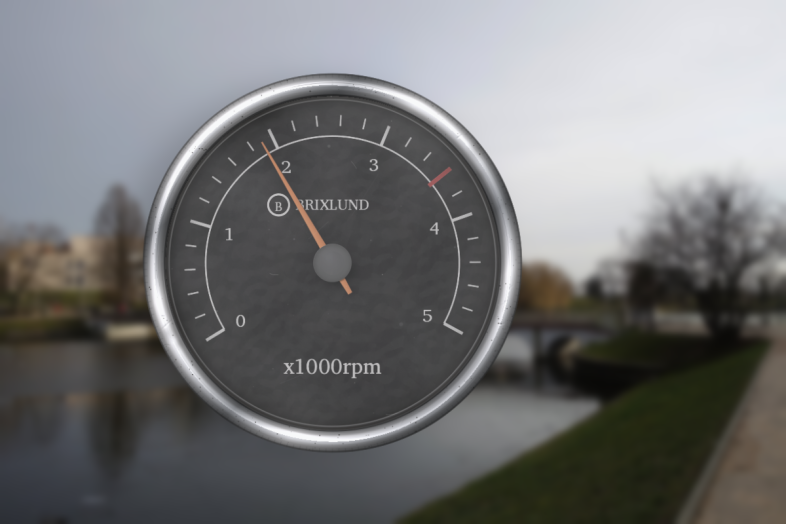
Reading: 1900,rpm
